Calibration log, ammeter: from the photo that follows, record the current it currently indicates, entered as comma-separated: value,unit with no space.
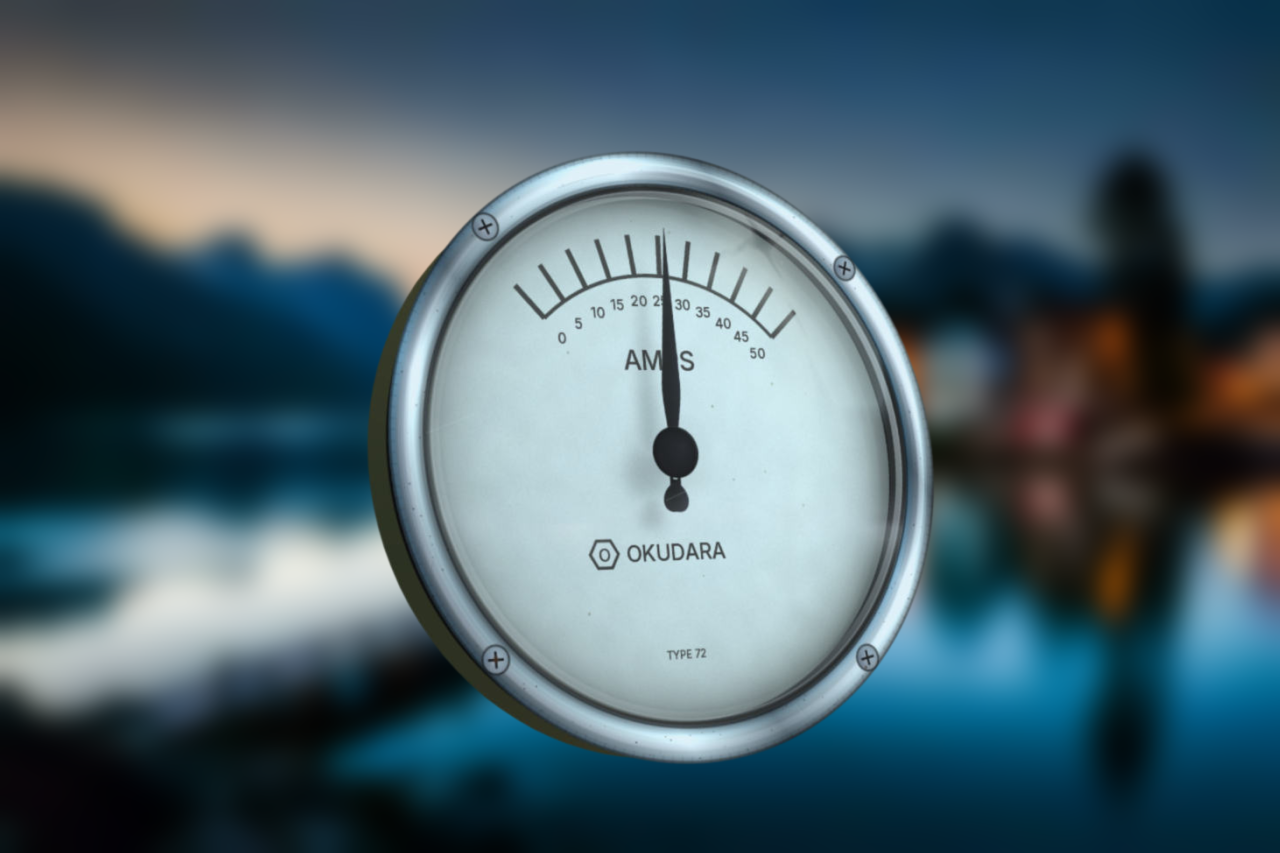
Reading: 25,A
